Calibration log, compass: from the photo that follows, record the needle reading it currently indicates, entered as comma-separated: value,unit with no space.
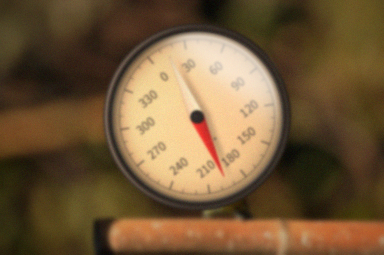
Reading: 195,°
